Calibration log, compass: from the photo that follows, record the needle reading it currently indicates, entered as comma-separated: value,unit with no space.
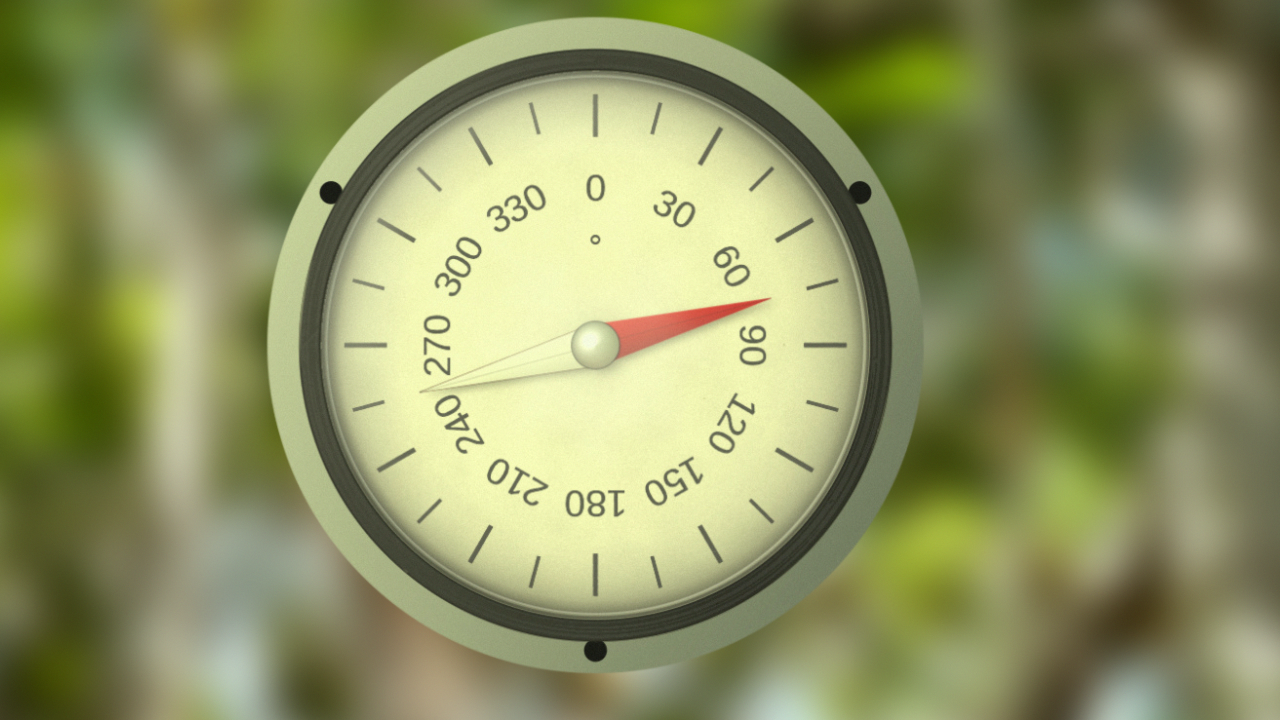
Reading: 75,°
